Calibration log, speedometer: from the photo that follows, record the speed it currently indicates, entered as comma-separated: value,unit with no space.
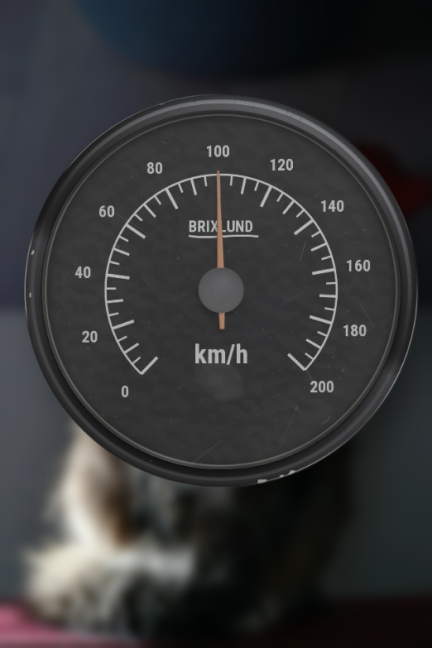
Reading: 100,km/h
